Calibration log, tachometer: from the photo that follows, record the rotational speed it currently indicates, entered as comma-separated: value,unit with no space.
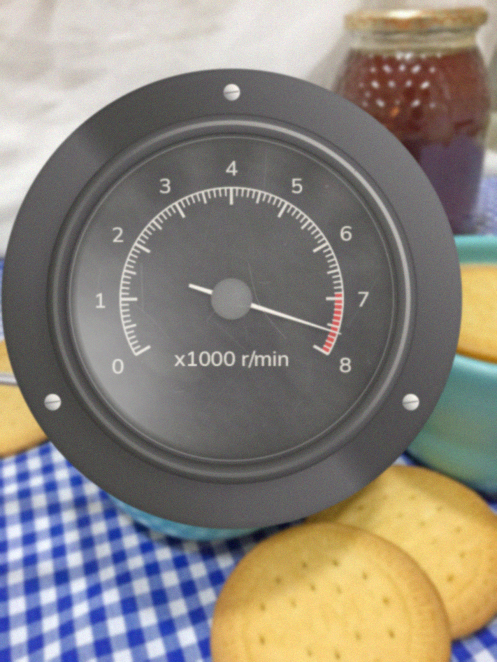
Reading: 7600,rpm
